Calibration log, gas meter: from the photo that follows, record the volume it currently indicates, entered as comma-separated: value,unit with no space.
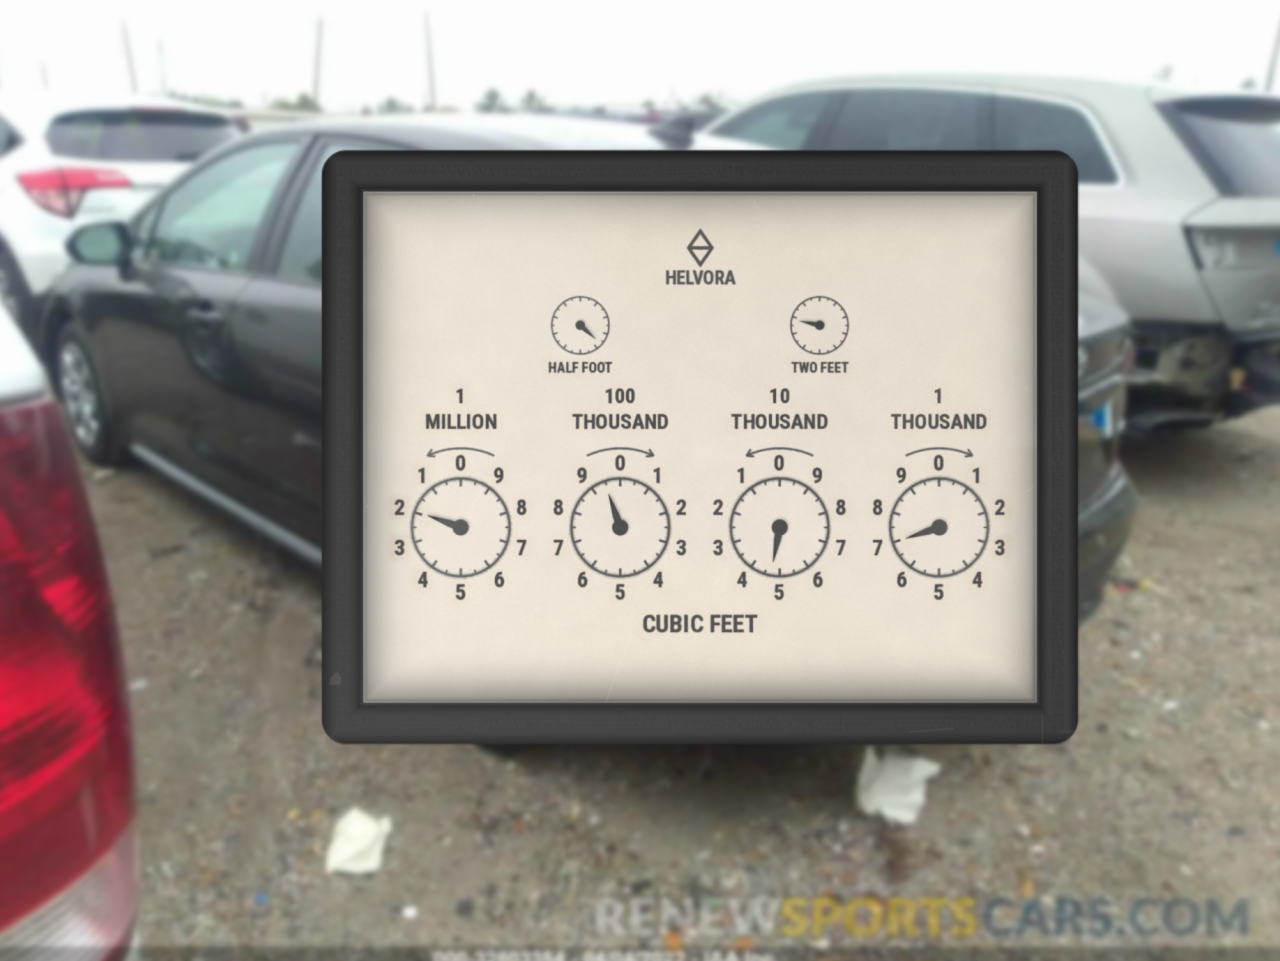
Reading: 194700,ft³
